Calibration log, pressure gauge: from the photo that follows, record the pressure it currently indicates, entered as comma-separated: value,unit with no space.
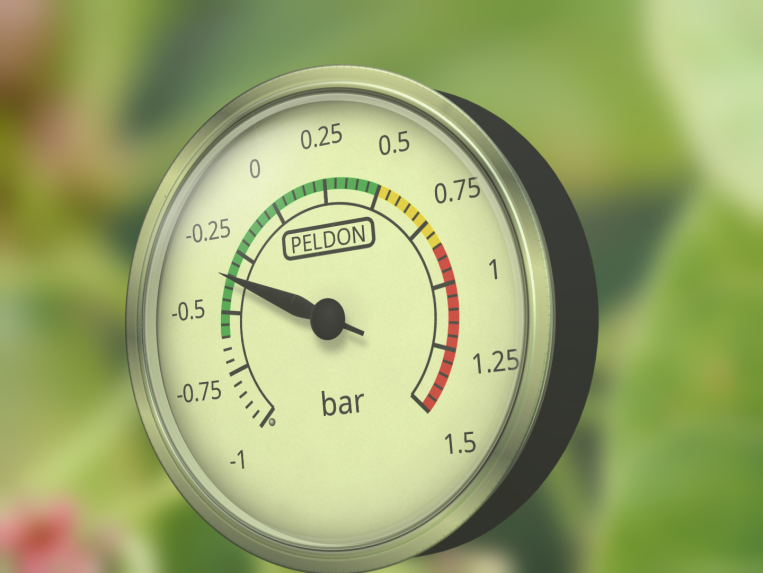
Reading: -0.35,bar
